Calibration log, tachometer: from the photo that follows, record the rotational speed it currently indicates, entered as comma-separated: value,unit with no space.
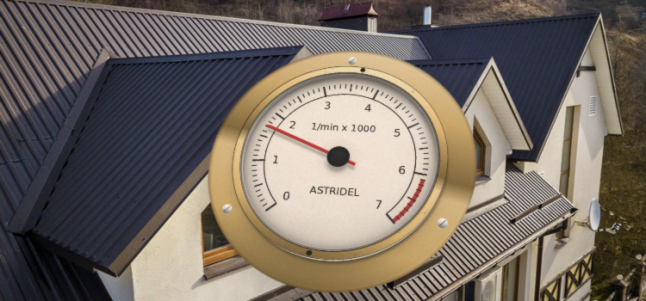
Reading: 1700,rpm
